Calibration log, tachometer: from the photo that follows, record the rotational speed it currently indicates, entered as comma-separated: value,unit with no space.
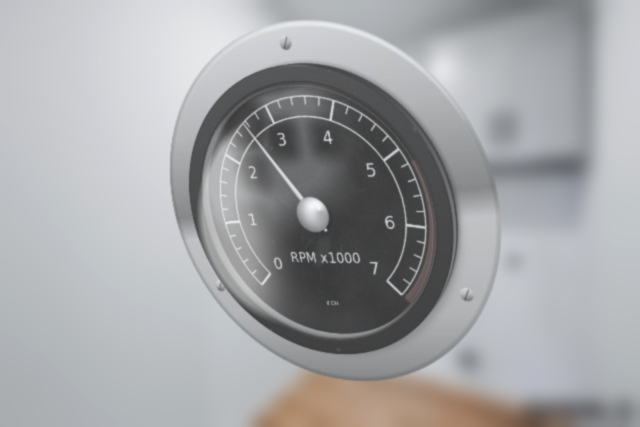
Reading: 2600,rpm
